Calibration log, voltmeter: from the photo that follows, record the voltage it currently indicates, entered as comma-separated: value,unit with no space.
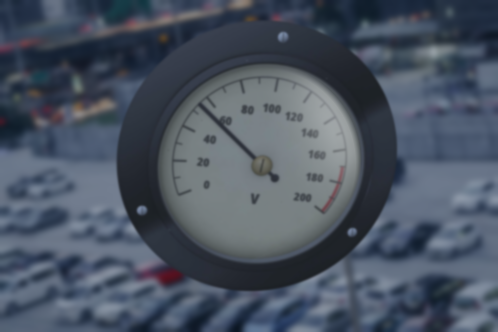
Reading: 55,V
